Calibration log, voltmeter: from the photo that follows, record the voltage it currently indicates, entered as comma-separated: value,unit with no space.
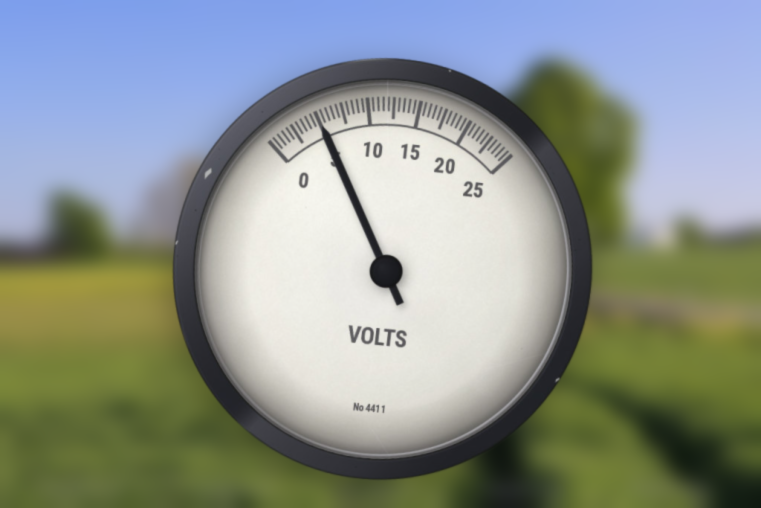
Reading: 5,V
